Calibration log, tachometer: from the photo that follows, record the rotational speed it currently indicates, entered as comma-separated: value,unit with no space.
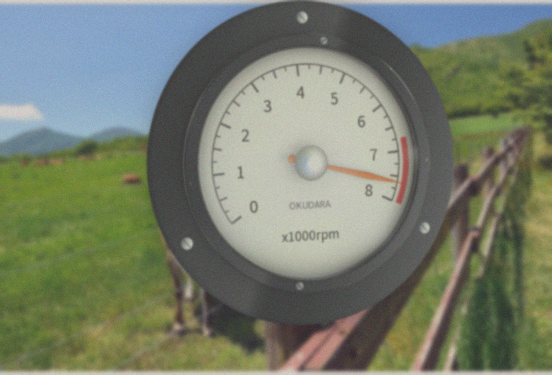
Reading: 7625,rpm
